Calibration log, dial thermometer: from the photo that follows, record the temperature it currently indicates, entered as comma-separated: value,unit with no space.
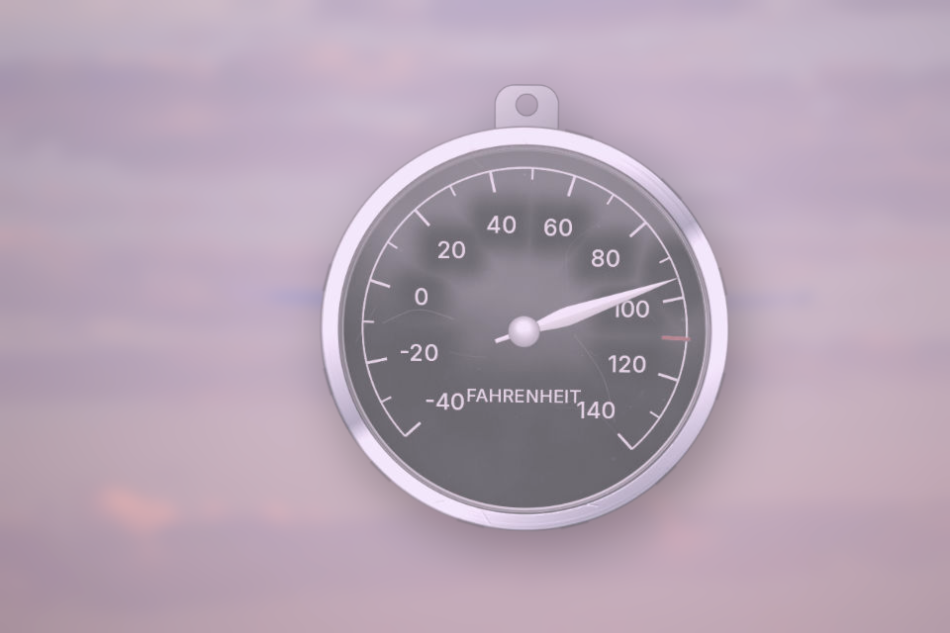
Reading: 95,°F
